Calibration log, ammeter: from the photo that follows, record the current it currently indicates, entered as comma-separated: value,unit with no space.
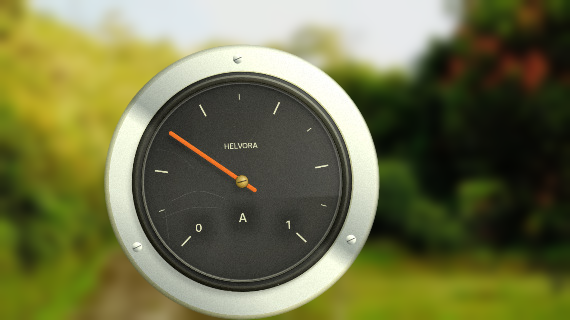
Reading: 0.3,A
